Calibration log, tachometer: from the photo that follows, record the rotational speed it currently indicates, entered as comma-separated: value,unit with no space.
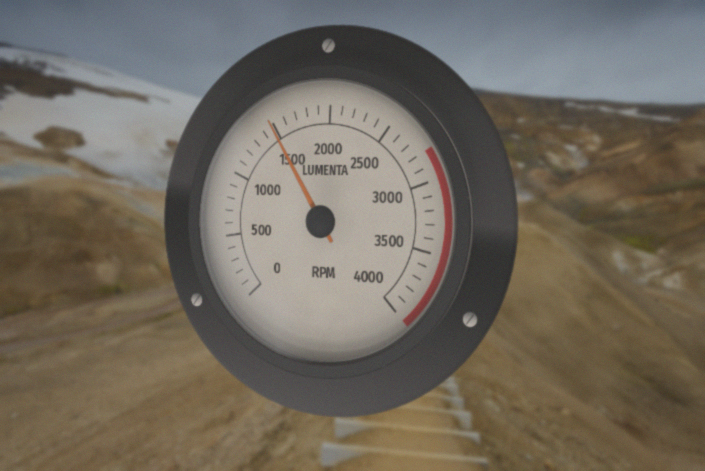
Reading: 1500,rpm
